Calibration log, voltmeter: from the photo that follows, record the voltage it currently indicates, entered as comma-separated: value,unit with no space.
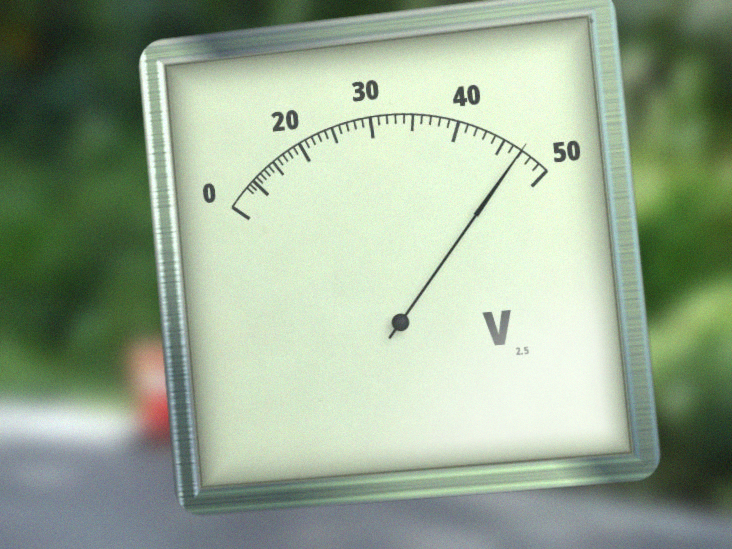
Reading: 47,V
